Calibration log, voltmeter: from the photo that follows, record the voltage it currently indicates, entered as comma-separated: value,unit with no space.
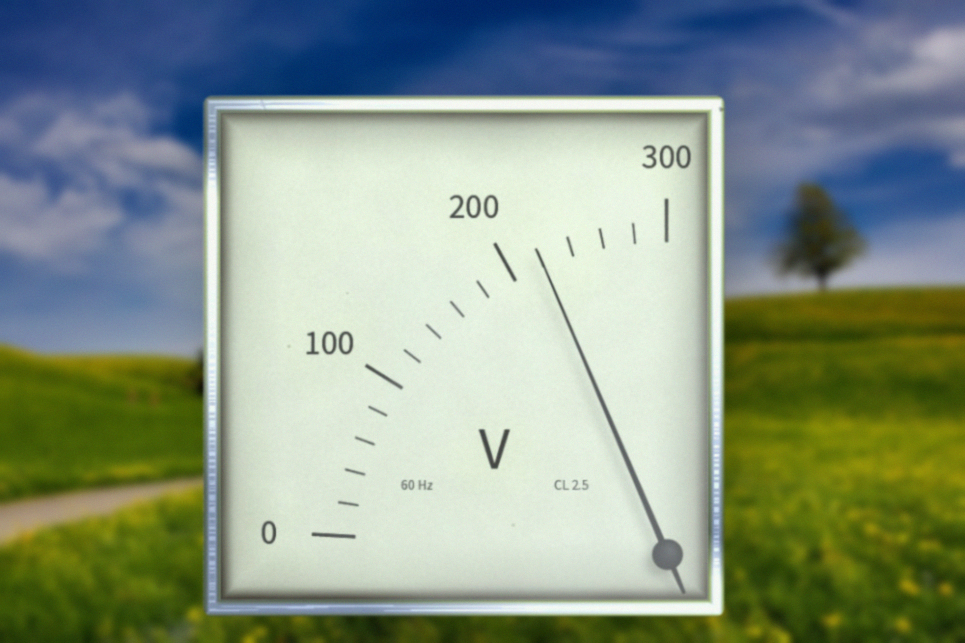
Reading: 220,V
